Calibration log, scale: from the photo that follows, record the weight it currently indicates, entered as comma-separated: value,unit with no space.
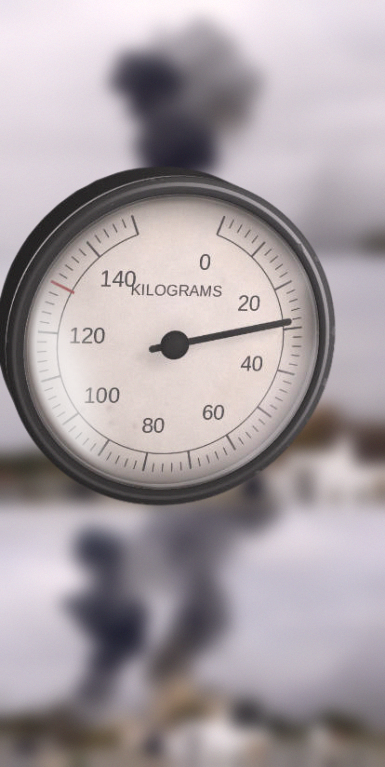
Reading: 28,kg
